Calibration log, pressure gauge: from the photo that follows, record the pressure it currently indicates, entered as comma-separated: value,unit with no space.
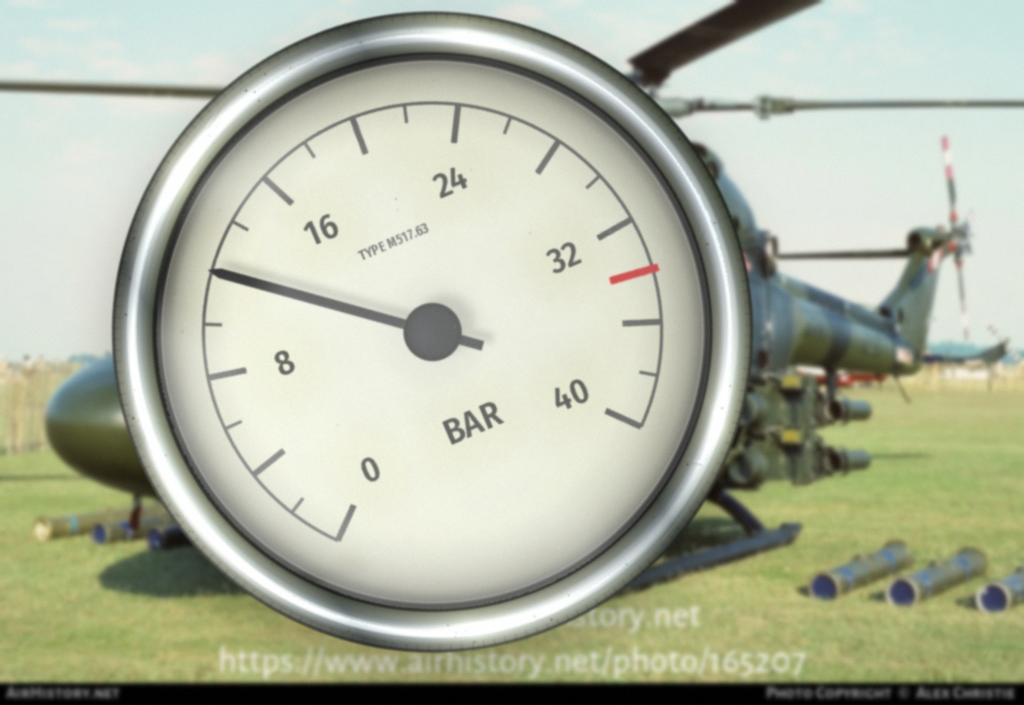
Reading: 12,bar
